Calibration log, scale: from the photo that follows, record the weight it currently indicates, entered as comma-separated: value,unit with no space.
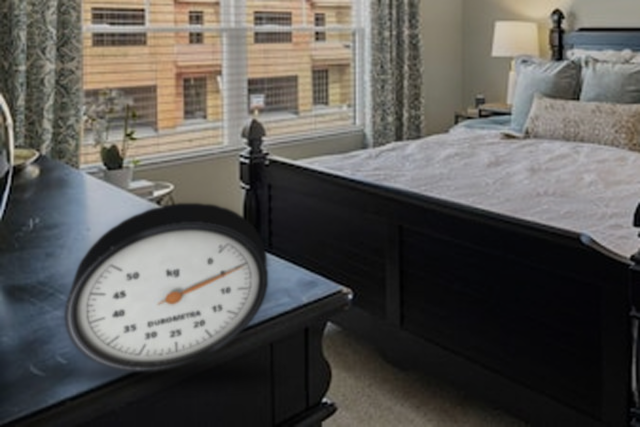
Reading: 5,kg
